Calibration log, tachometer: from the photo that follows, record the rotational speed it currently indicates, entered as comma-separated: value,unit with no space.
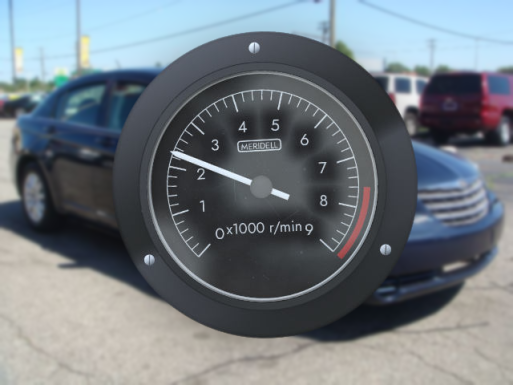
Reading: 2300,rpm
